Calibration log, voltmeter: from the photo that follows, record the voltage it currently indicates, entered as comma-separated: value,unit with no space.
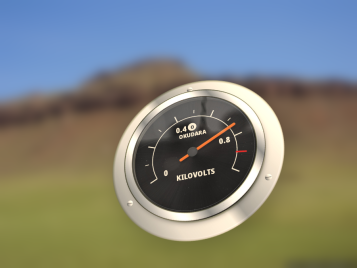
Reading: 0.75,kV
